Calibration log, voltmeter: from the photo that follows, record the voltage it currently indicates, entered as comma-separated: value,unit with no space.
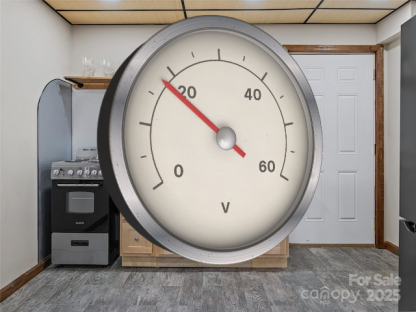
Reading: 17.5,V
